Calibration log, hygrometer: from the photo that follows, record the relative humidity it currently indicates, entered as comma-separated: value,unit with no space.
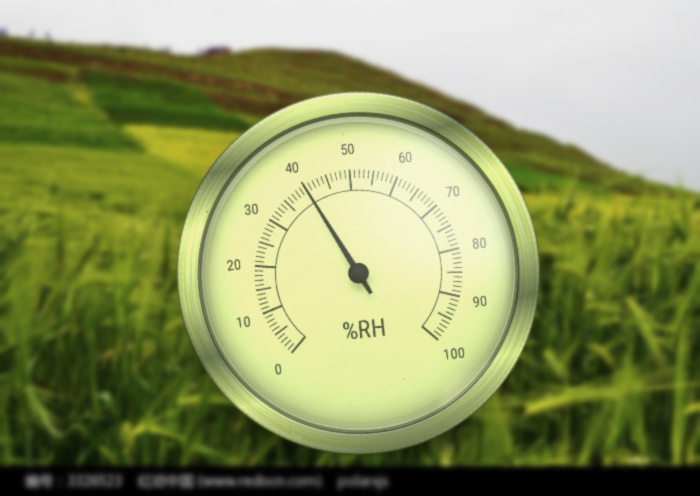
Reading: 40,%
